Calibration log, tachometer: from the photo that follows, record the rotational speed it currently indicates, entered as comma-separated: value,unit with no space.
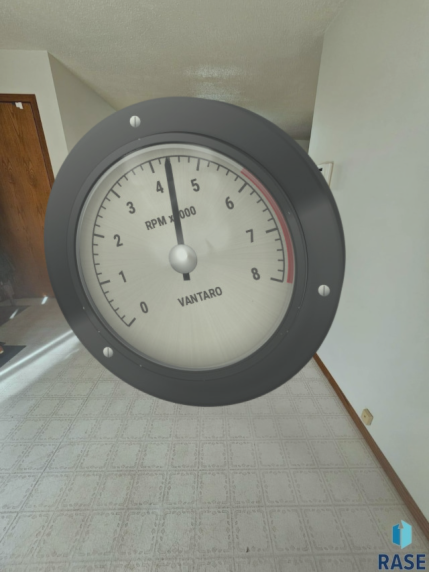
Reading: 4400,rpm
